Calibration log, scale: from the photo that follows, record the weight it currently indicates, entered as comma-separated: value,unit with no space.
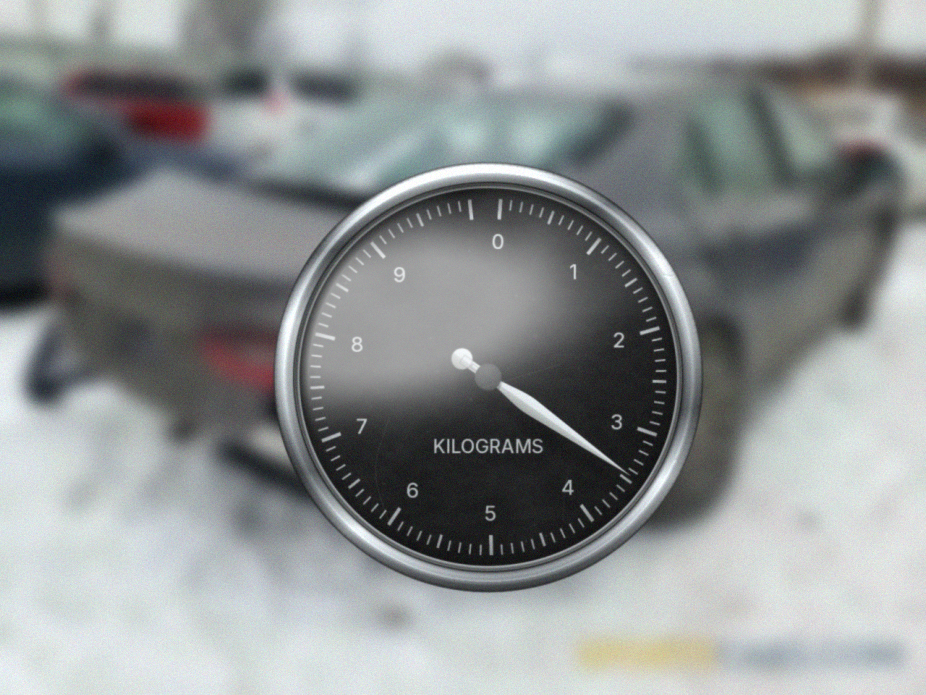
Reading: 3.45,kg
